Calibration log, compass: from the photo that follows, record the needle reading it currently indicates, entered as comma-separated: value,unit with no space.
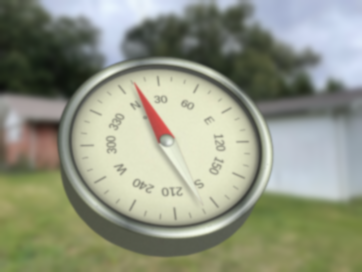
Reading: 10,°
